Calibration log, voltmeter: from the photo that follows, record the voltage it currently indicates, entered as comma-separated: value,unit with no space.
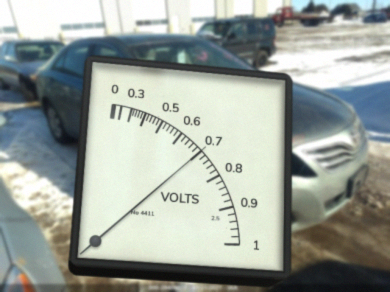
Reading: 0.7,V
